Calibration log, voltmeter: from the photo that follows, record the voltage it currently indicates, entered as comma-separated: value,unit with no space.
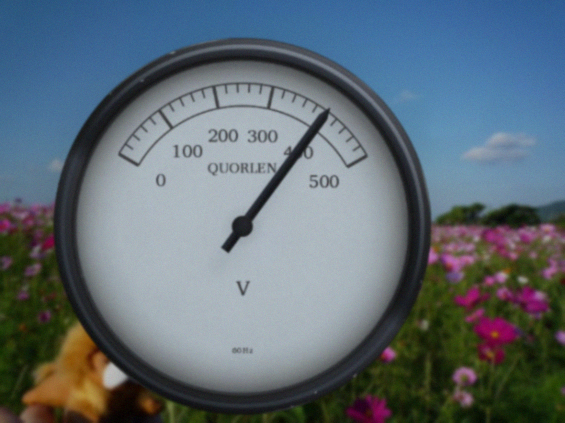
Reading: 400,V
